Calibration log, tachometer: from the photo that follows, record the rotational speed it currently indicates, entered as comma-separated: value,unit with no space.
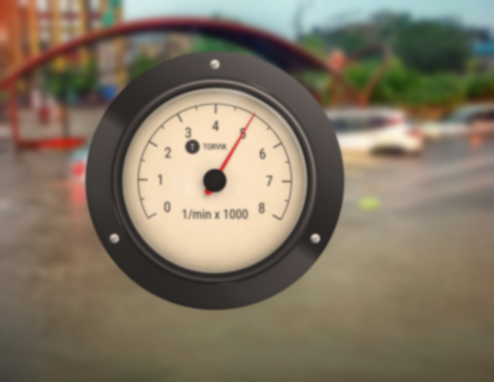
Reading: 5000,rpm
